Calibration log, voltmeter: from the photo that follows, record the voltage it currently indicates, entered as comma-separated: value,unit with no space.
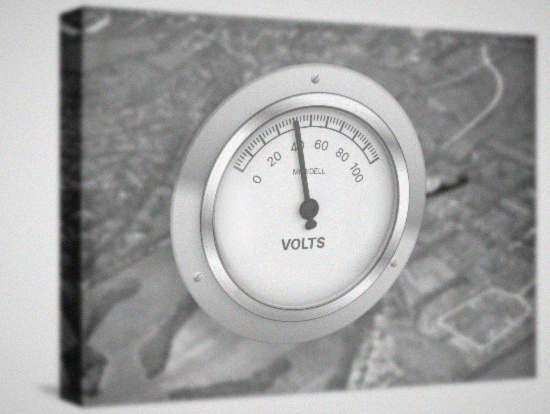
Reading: 40,V
